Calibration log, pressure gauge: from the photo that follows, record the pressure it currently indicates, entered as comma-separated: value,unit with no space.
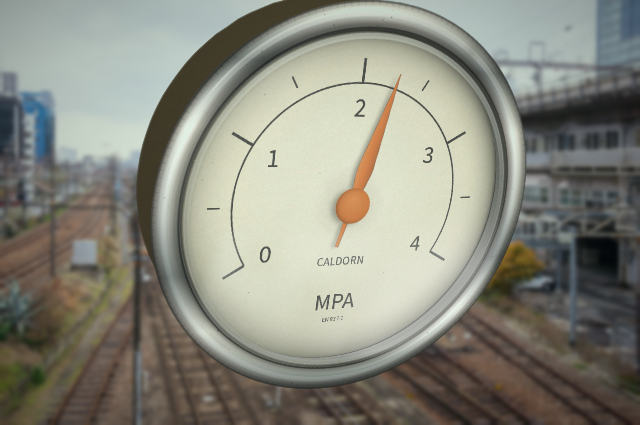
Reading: 2.25,MPa
